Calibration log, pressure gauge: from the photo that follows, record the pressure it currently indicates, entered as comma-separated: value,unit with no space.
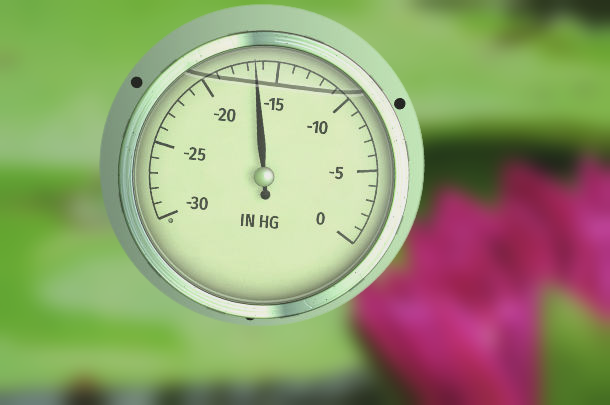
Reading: -16.5,inHg
